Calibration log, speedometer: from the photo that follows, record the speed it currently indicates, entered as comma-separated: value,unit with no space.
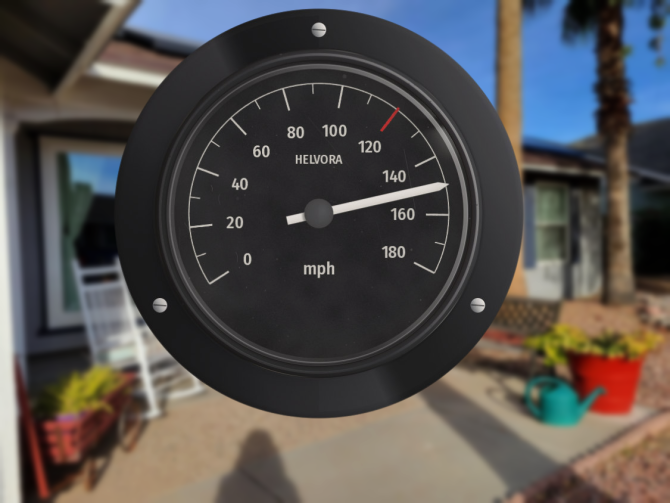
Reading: 150,mph
